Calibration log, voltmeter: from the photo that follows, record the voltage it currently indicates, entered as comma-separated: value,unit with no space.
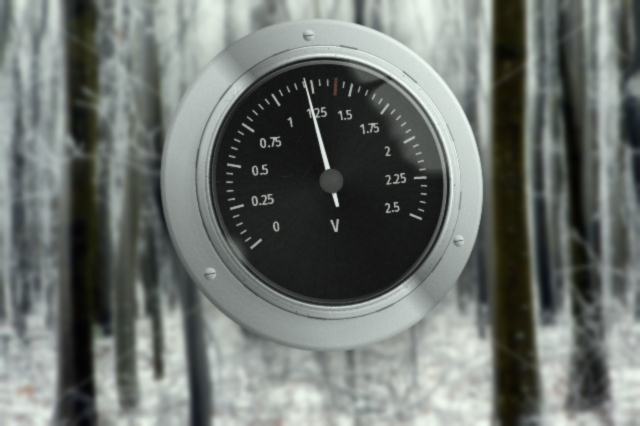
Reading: 1.2,V
